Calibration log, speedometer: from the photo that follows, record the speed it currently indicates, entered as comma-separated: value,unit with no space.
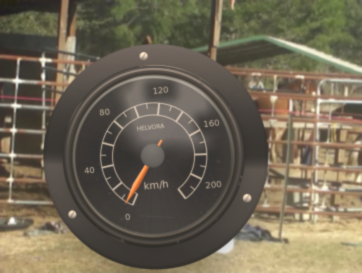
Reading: 5,km/h
